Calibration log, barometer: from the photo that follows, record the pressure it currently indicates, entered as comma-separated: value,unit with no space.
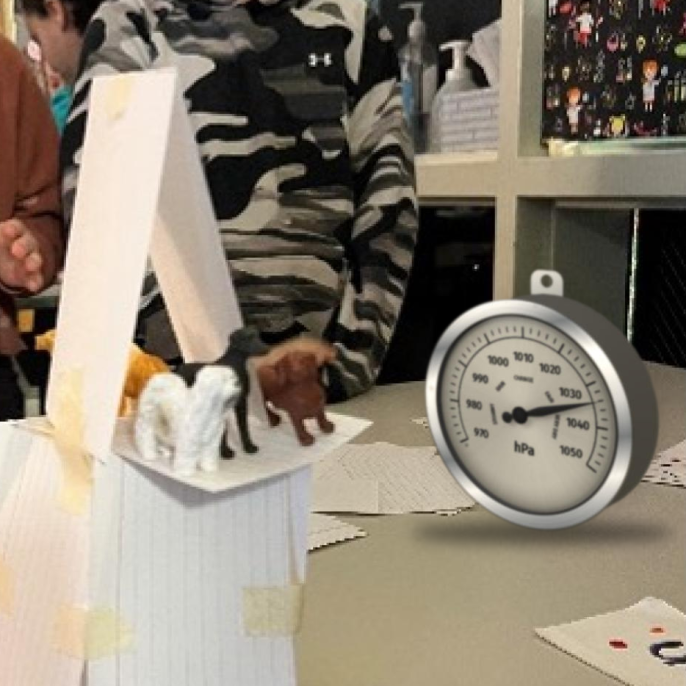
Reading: 1034,hPa
